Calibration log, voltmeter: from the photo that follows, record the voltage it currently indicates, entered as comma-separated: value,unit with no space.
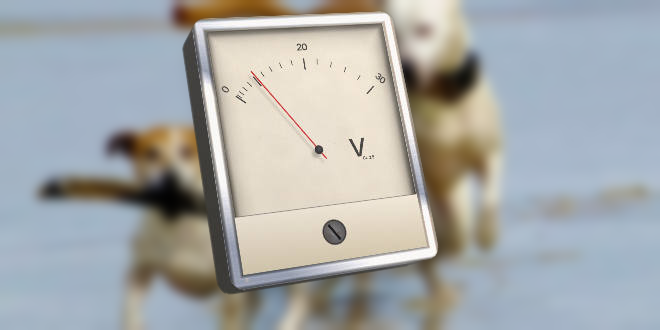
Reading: 10,V
